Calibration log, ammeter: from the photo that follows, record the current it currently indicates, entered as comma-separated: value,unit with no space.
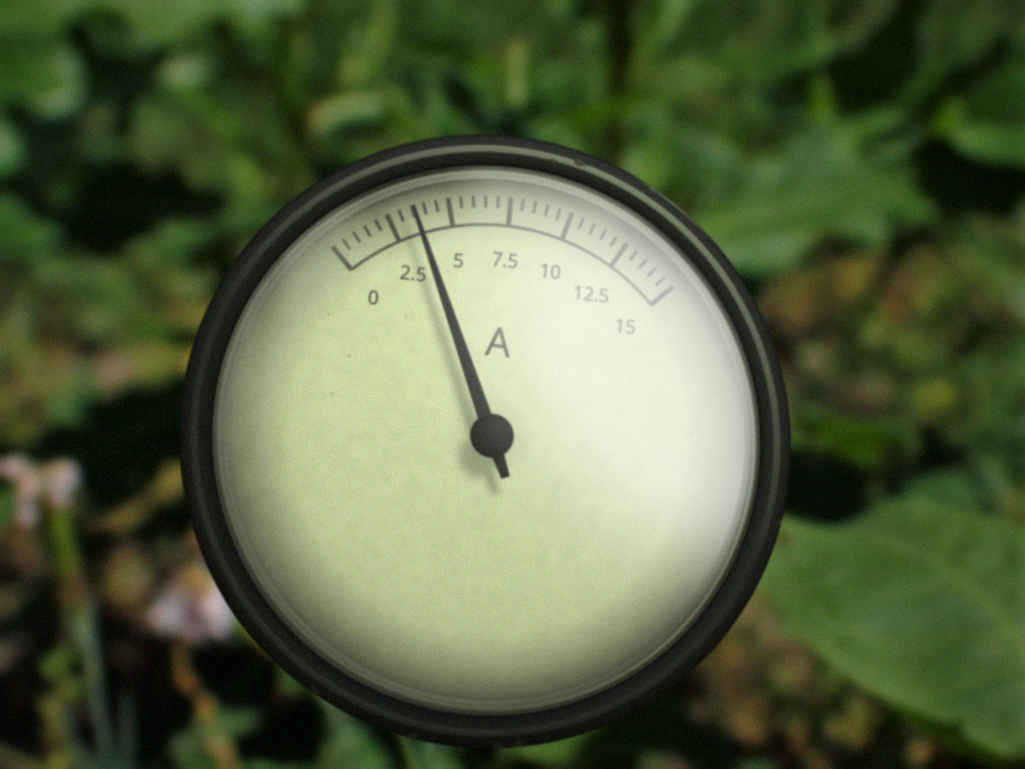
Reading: 3.5,A
